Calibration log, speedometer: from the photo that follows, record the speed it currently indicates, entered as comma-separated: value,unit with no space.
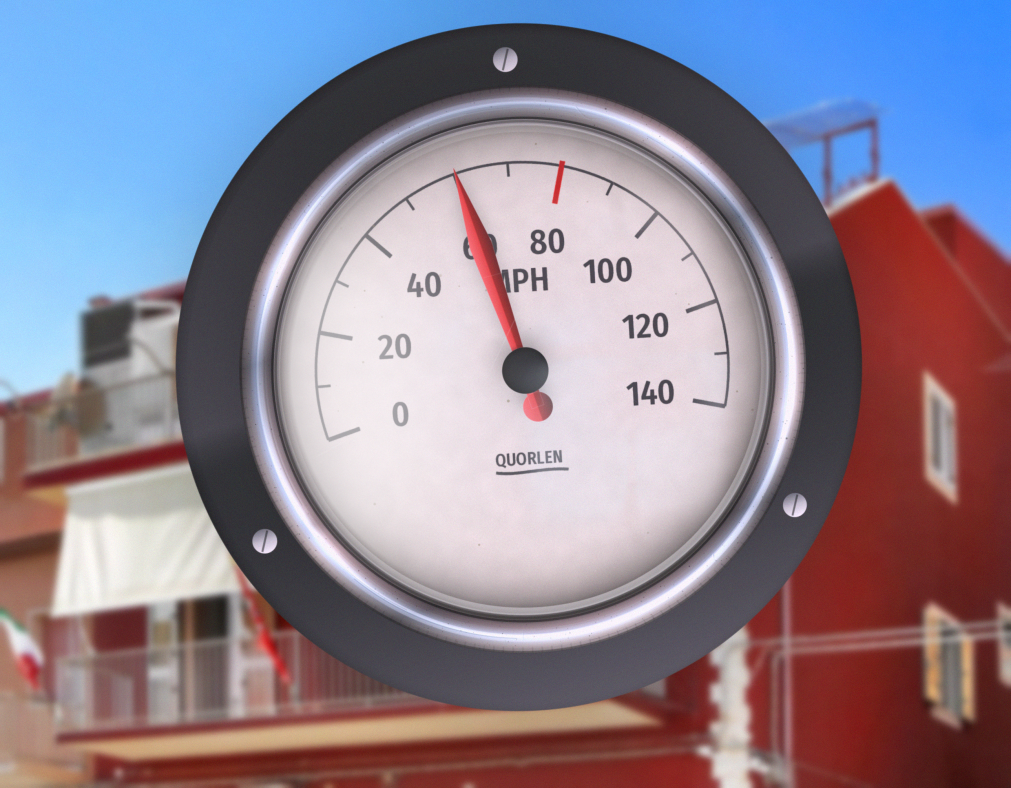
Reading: 60,mph
